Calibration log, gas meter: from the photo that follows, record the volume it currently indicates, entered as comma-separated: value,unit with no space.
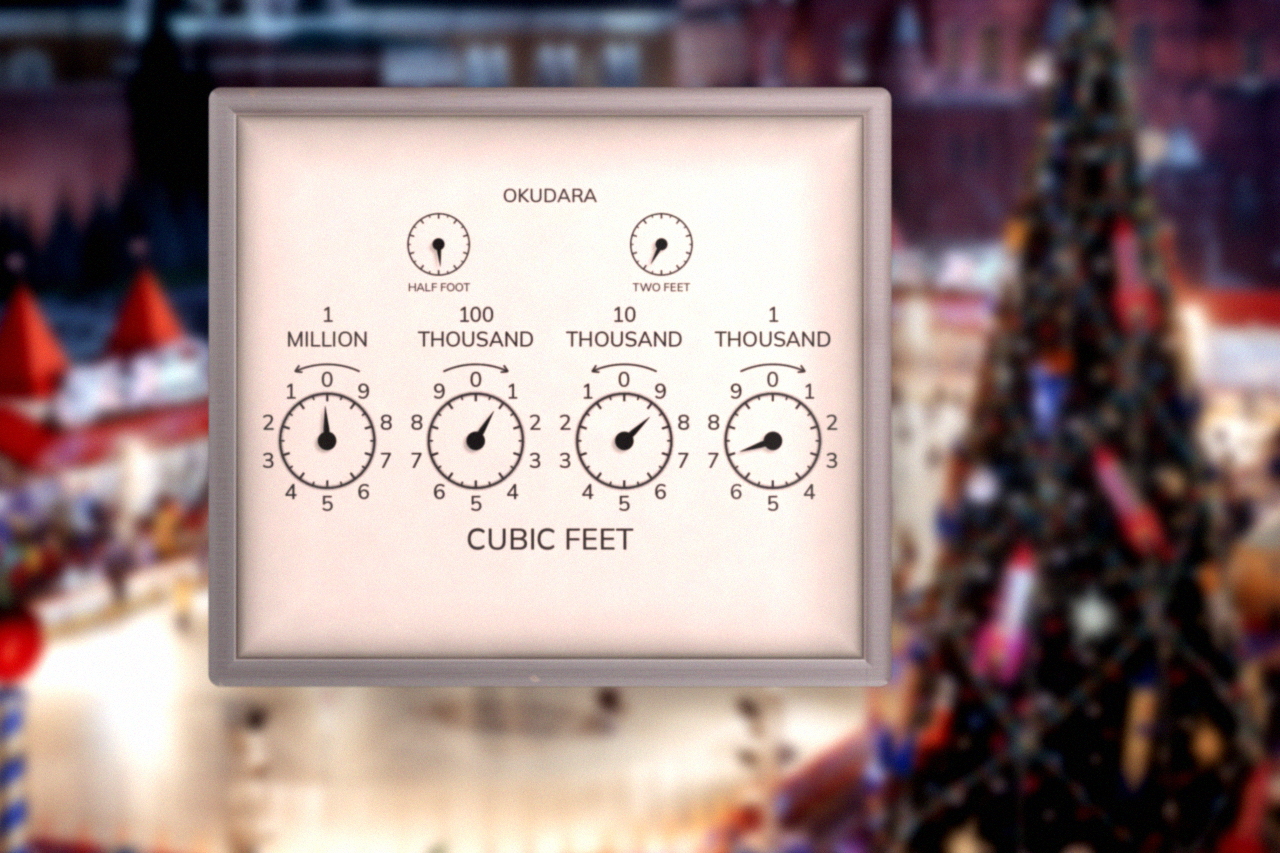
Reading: 8700,ft³
